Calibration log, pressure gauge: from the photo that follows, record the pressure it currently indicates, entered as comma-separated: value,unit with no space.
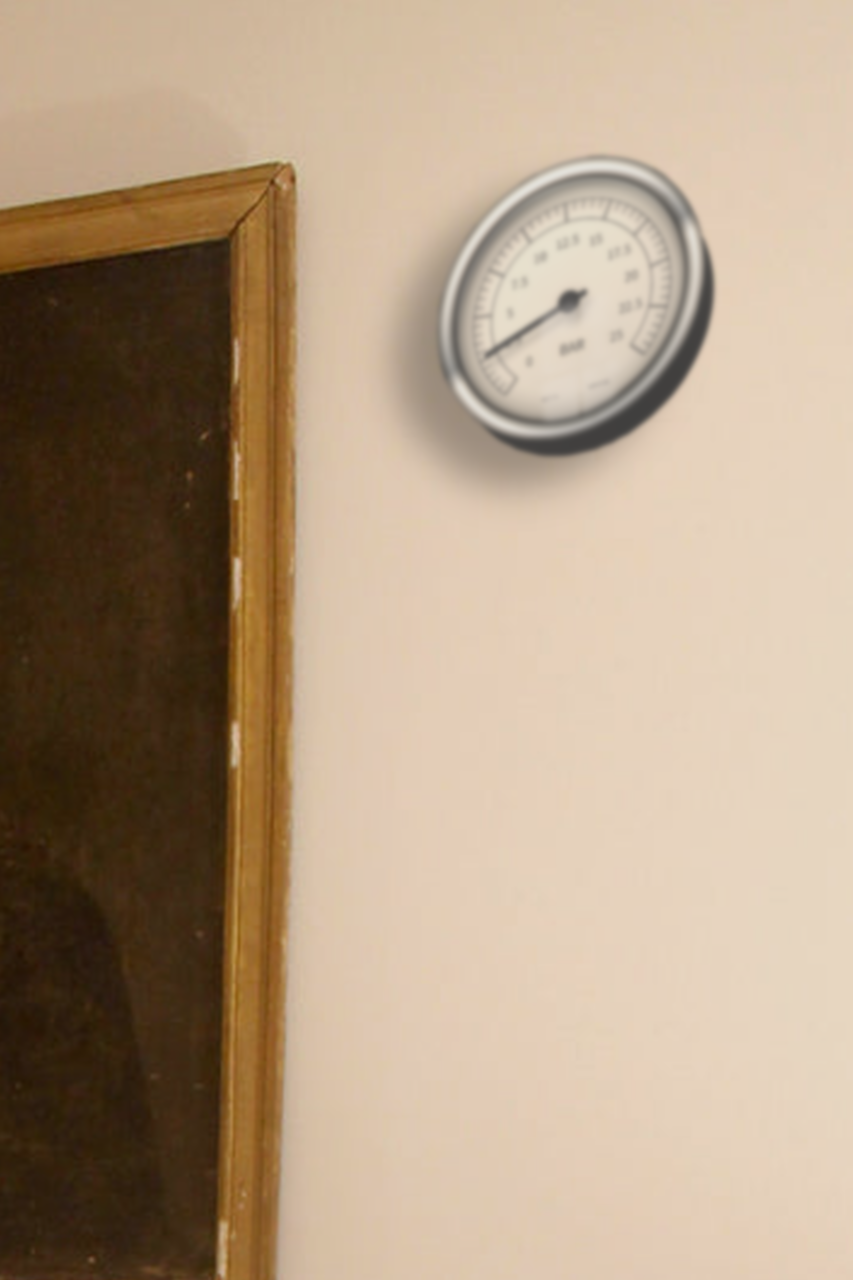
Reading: 2.5,bar
